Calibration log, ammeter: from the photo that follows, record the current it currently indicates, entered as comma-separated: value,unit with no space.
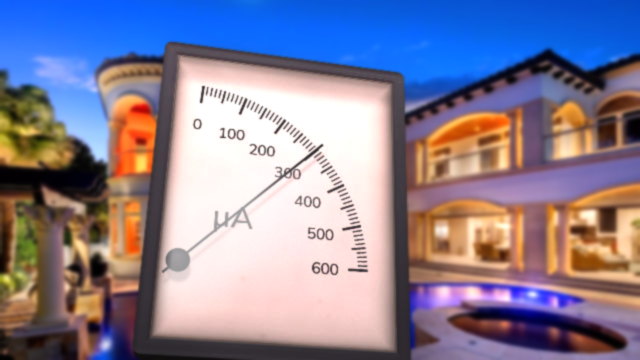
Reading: 300,µA
